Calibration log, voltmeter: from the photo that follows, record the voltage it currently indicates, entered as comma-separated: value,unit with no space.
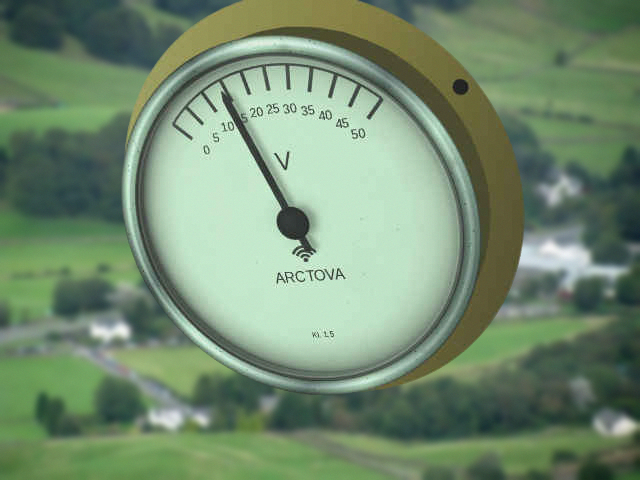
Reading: 15,V
